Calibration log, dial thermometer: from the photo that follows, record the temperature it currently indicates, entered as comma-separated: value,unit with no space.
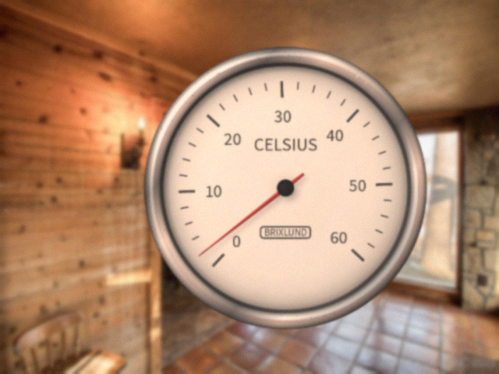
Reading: 2,°C
